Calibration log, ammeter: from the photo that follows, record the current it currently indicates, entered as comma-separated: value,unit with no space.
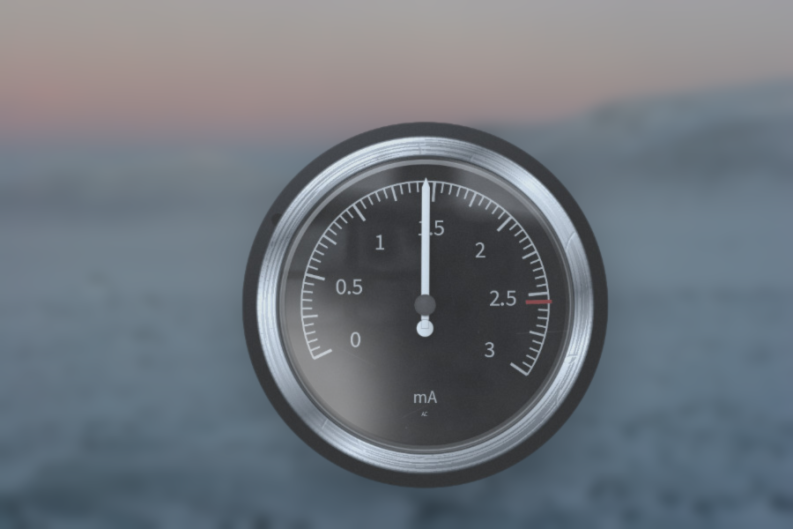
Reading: 1.45,mA
